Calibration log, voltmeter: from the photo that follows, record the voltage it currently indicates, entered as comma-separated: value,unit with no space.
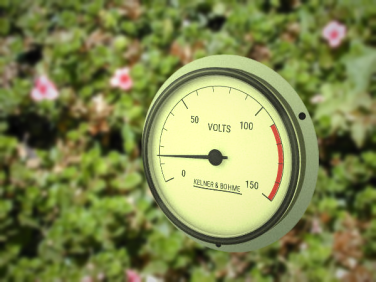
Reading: 15,V
